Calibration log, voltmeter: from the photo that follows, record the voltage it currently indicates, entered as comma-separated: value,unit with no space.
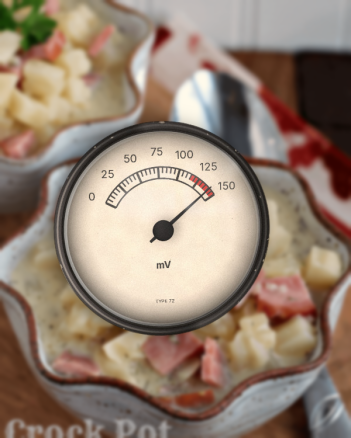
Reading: 140,mV
